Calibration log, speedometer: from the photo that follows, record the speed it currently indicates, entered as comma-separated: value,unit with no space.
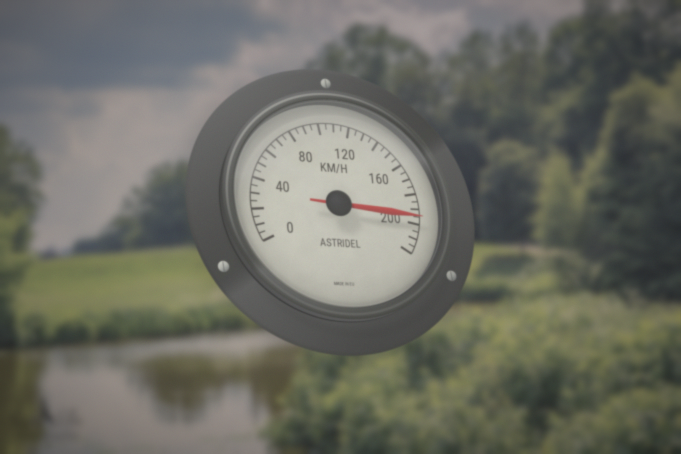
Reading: 195,km/h
